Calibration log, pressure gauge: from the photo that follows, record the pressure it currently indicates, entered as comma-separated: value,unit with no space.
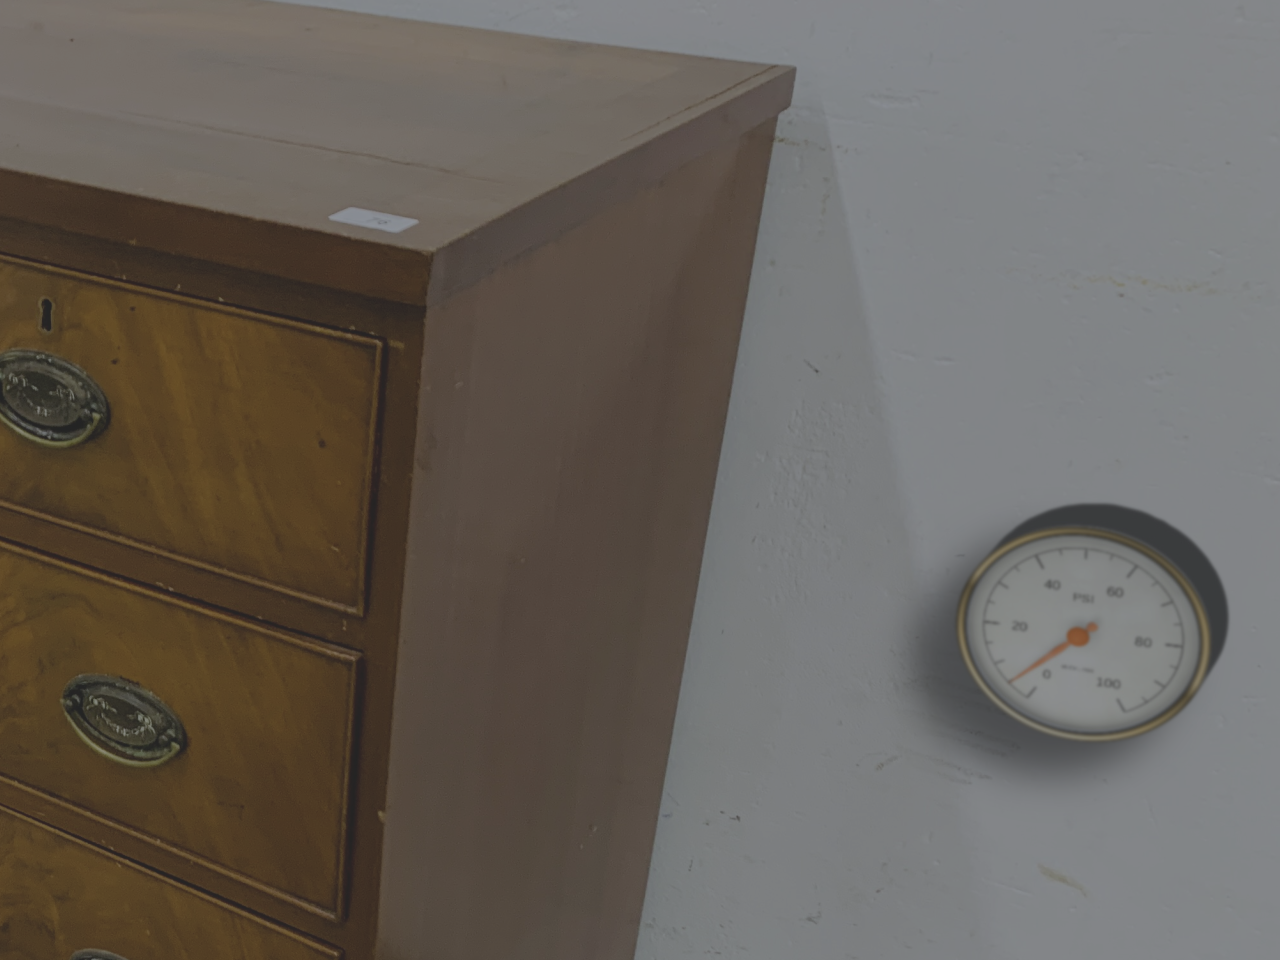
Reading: 5,psi
